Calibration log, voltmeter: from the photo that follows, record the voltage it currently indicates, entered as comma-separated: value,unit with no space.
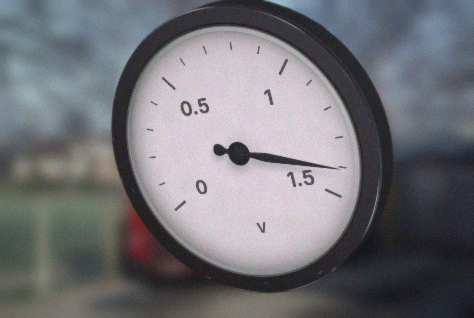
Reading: 1.4,V
